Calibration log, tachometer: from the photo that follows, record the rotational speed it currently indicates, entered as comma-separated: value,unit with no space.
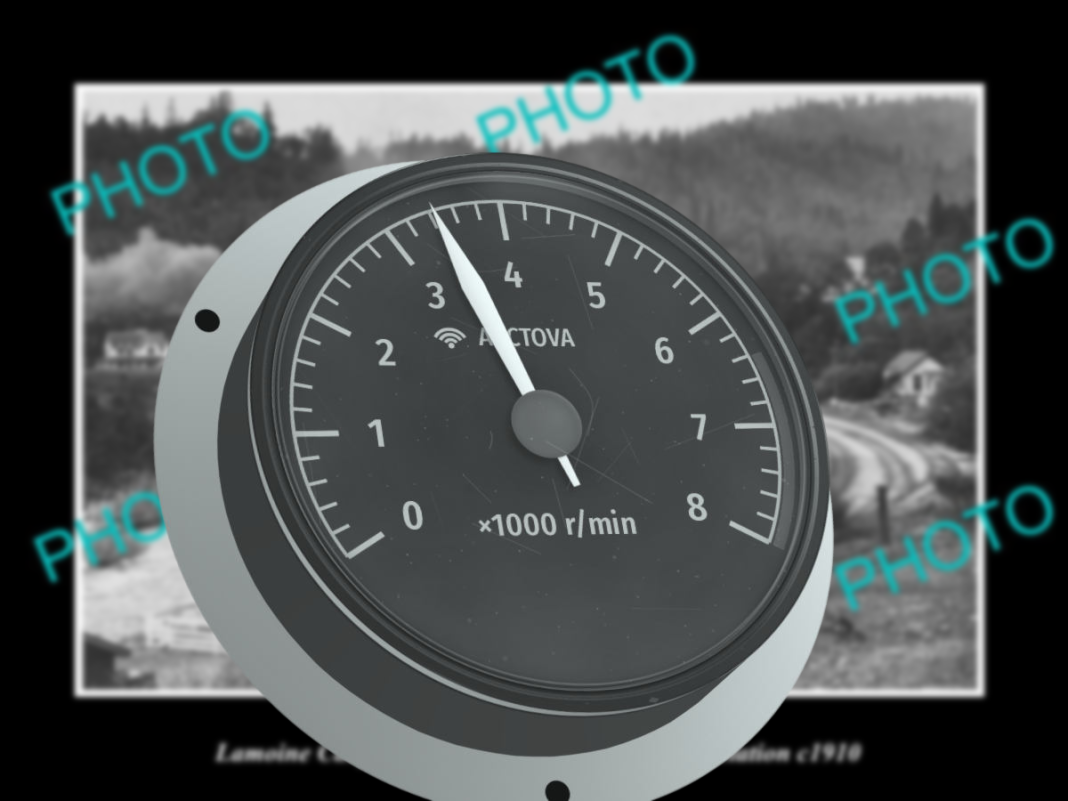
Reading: 3400,rpm
